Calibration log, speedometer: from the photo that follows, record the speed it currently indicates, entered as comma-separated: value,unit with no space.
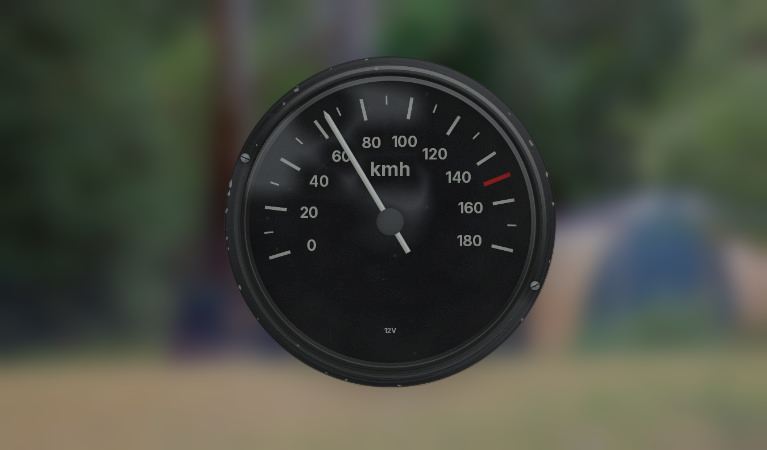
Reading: 65,km/h
